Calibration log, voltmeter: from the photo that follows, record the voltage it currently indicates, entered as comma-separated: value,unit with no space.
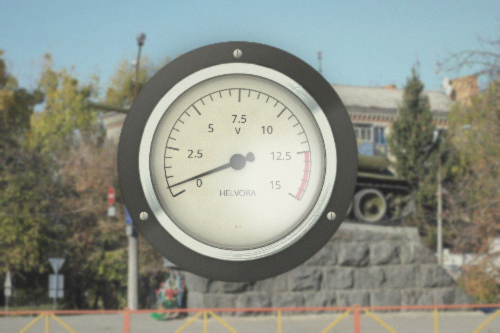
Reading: 0.5,V
